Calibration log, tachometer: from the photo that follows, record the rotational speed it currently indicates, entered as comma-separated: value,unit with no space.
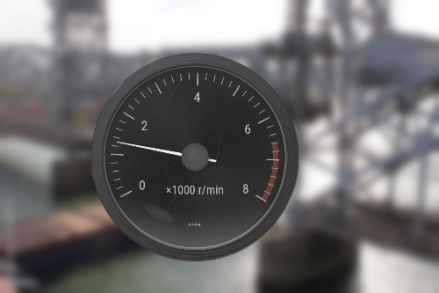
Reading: 1300,rpm
